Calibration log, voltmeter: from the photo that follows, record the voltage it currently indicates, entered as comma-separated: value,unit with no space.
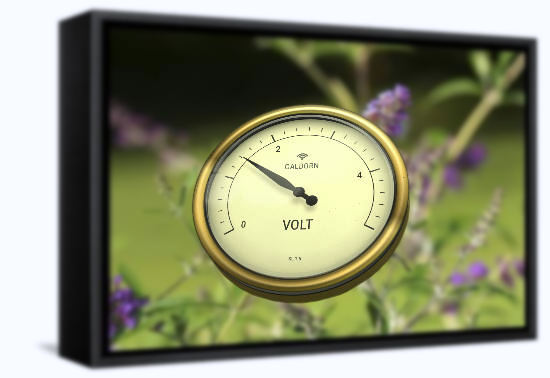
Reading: 1.4,V
